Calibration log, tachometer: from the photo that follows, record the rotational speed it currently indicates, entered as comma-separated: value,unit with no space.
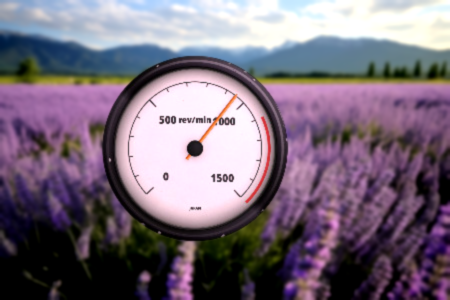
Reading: 950,rpm
